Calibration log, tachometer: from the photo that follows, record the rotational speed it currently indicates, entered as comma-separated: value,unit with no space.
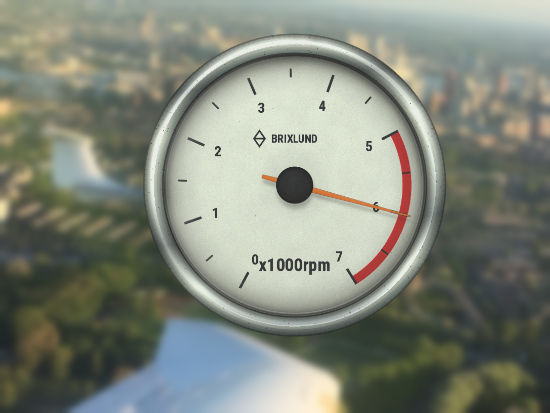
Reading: 6000,rpm
